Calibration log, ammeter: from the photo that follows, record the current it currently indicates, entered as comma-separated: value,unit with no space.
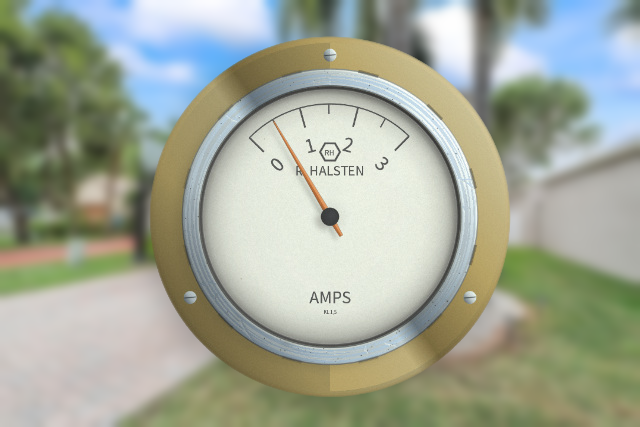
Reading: 0.5,A
